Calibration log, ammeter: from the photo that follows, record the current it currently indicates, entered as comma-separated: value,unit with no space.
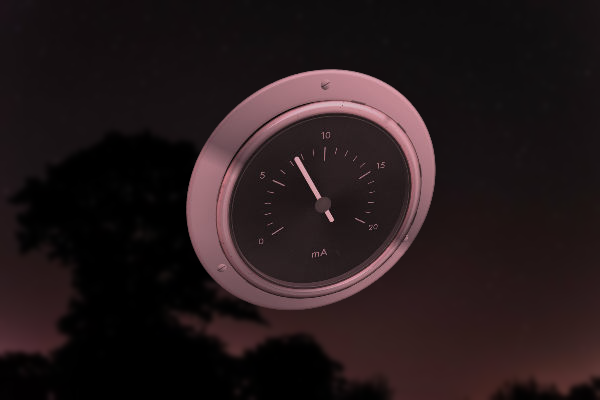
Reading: 7.5,mA
